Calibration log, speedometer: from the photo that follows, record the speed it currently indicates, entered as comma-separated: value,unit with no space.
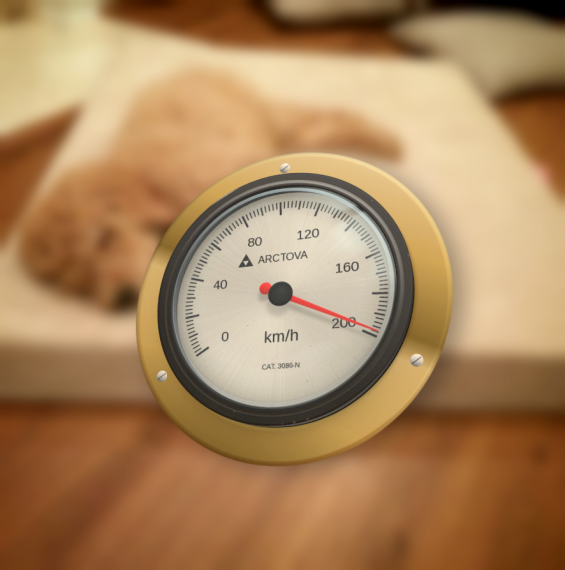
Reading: 198,km/h
